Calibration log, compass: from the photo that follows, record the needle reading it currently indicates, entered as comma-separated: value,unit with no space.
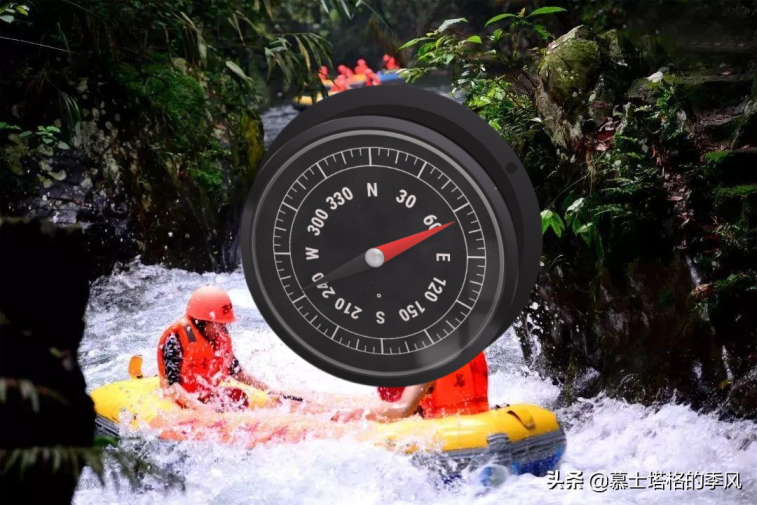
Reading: 65,°
